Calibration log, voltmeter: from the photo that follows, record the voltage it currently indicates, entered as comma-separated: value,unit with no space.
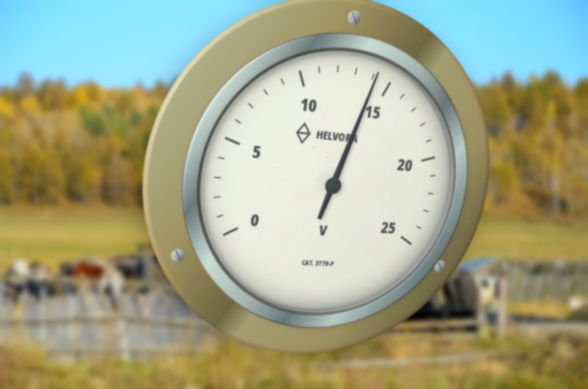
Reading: 14,V
